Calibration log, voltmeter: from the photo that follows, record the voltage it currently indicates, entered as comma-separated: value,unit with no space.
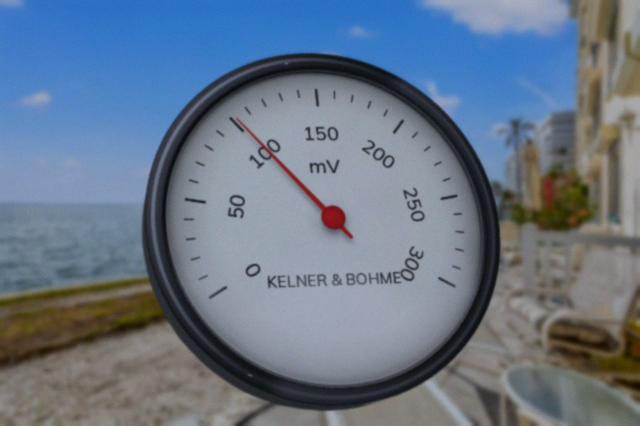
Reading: 100,mV
